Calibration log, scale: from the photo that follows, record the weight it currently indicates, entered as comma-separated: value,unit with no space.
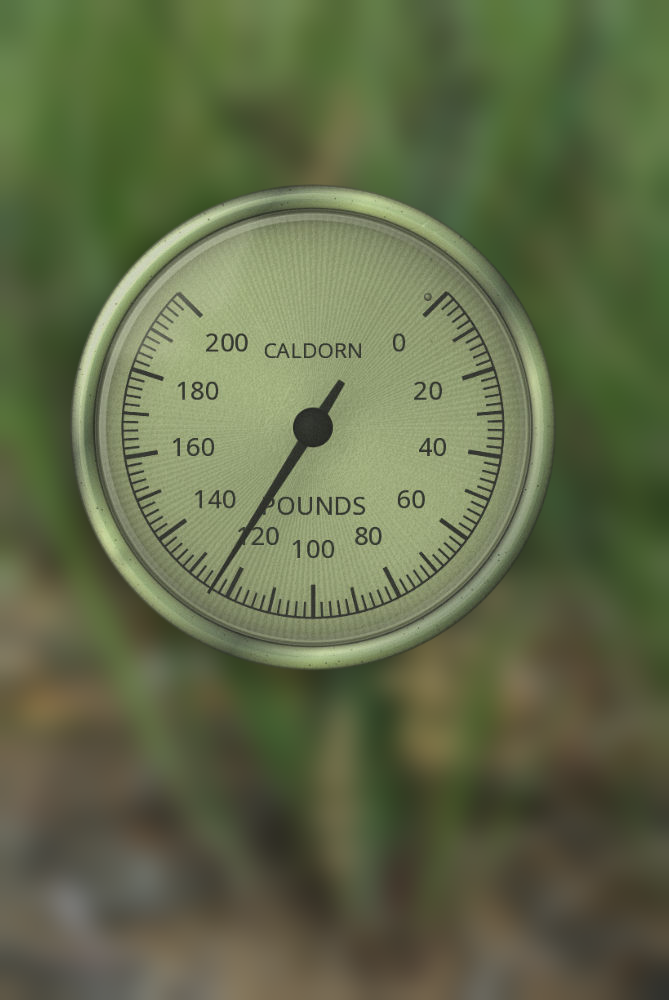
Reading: 124,lb
